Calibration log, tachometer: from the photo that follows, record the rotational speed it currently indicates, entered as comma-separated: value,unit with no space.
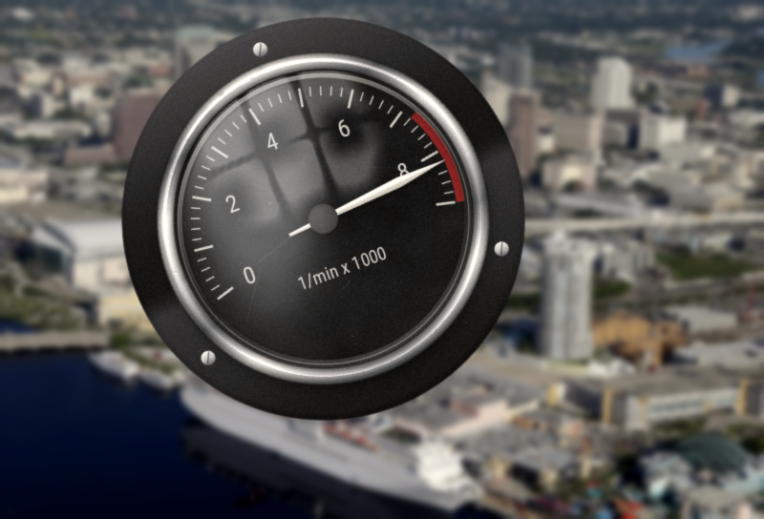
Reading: 8200,rpm
